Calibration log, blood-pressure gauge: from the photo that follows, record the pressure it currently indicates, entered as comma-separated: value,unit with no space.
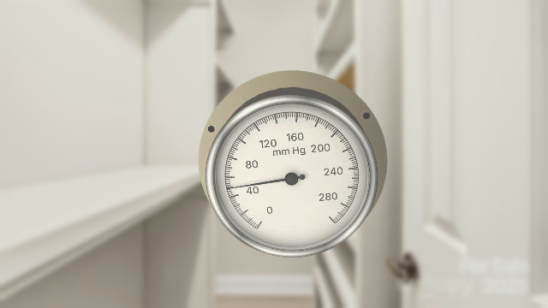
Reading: 50,mmHg
